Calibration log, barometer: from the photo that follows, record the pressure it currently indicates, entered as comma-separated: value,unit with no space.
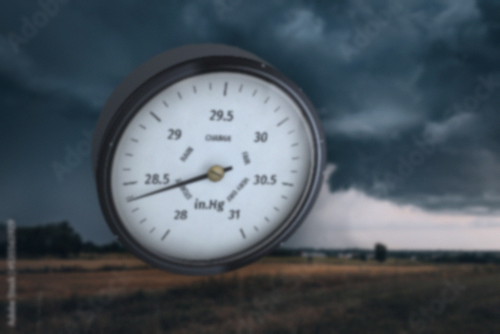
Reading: 28.4,inHg
